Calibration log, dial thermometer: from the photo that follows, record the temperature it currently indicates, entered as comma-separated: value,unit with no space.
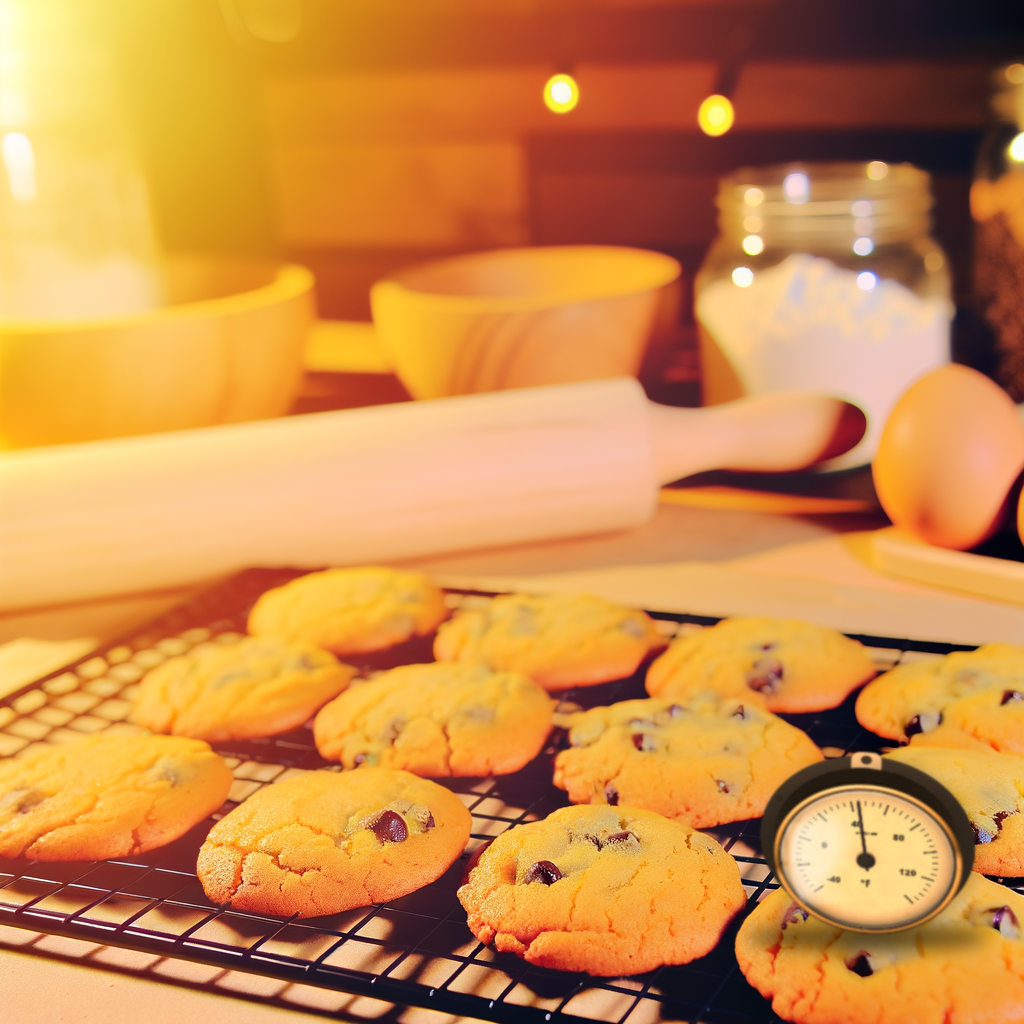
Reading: 44,°F
